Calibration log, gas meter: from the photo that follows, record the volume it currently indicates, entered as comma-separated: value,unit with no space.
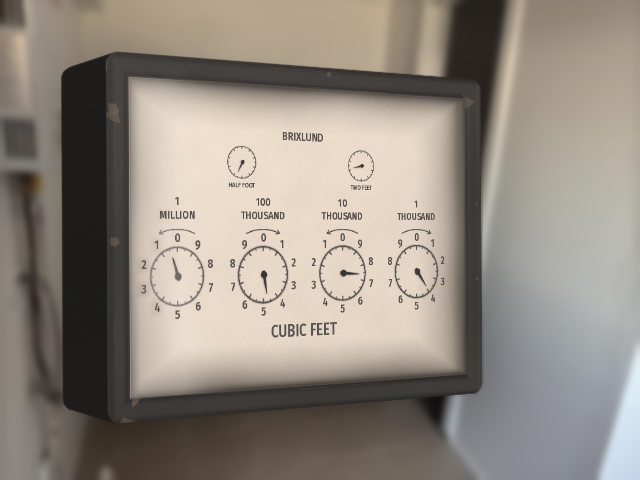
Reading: 47400,ft³
